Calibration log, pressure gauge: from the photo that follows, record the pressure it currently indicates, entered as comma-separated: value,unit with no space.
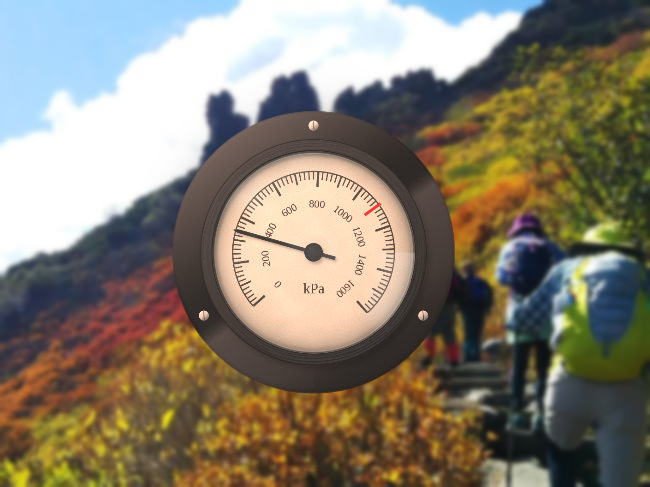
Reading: 340,kPa
